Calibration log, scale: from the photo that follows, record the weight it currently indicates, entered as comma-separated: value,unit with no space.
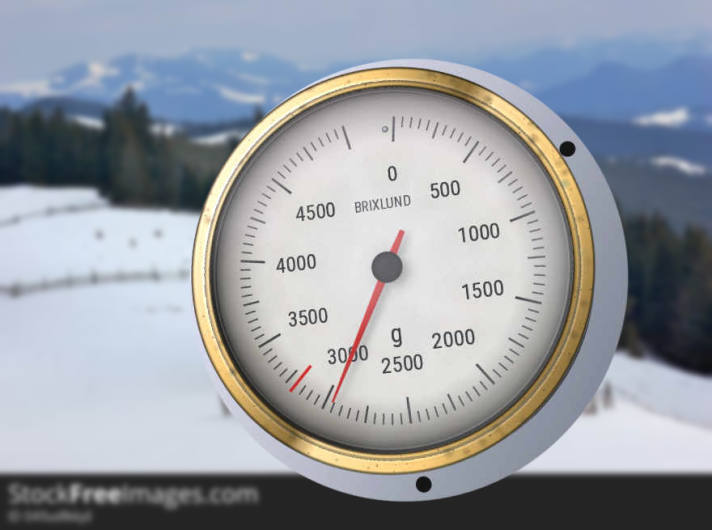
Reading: 2950,g
